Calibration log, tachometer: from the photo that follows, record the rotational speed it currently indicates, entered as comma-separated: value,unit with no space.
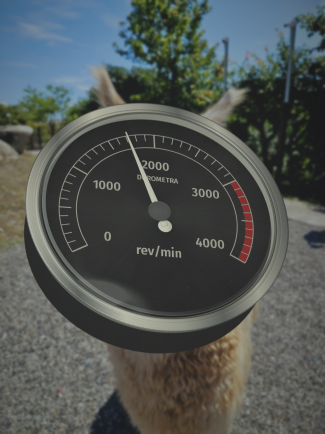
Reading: 1700,rpm
